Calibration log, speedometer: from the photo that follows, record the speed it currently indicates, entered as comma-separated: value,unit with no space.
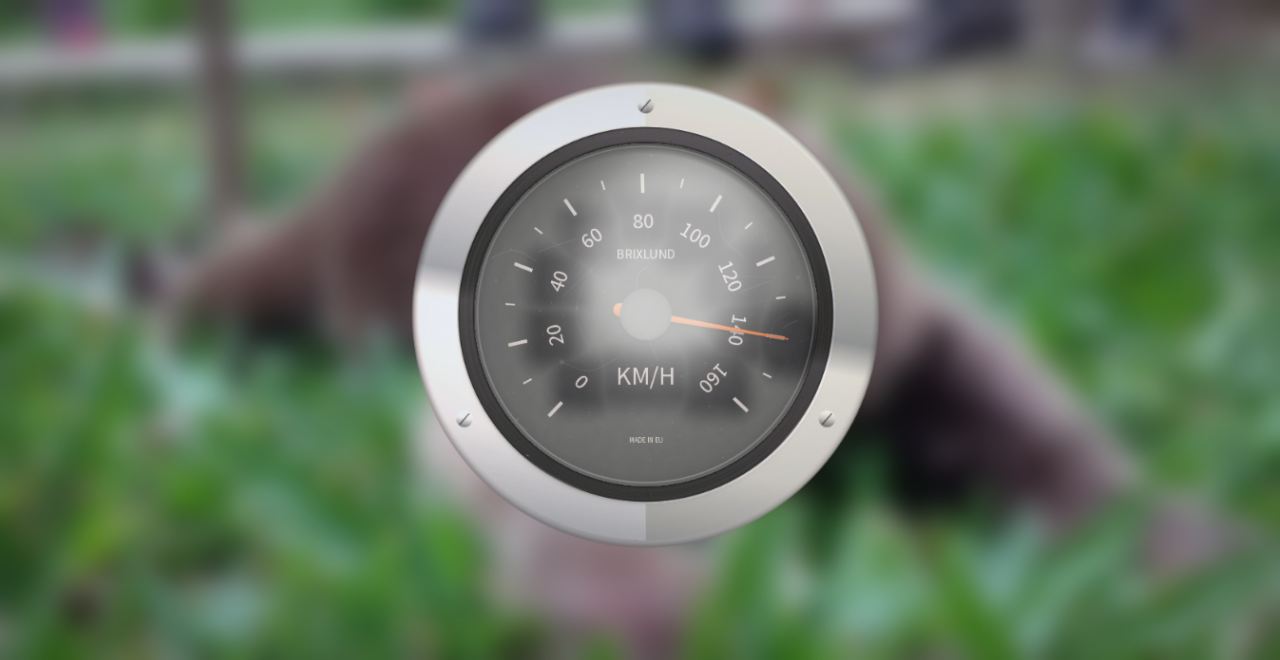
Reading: 140,km/h
